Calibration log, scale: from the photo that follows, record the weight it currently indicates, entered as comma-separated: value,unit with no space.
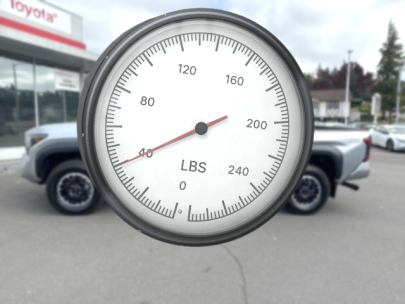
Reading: 40,lb
